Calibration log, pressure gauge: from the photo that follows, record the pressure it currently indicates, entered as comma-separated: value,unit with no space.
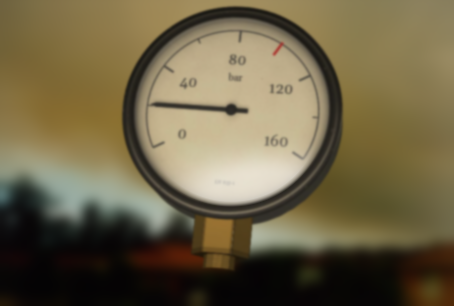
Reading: 20,bar
